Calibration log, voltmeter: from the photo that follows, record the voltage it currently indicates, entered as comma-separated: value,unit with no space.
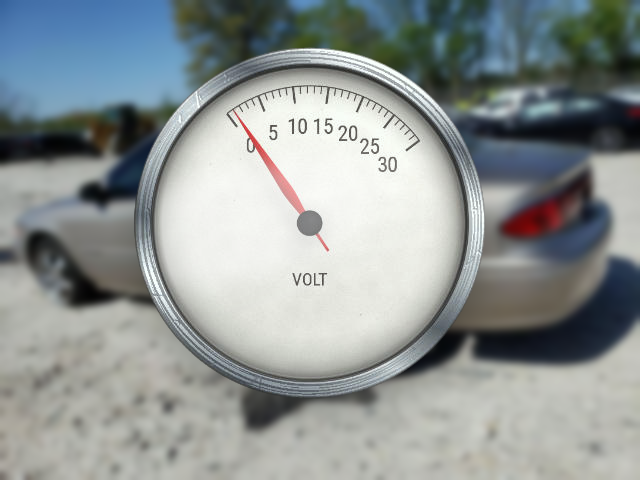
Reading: 1,V
